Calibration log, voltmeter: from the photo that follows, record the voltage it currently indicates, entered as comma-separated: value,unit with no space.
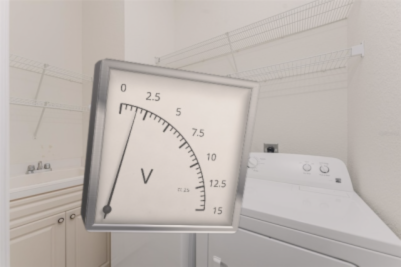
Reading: 1.5,V
